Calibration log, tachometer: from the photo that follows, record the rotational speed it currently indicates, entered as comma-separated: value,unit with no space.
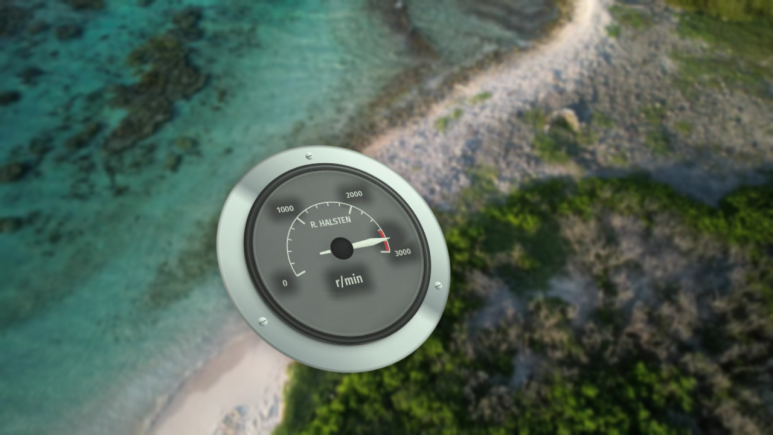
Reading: 2800,rpm
